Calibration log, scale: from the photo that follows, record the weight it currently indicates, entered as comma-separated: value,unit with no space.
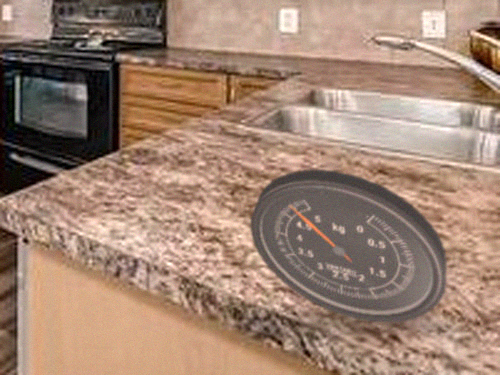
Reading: 4.75,kg
